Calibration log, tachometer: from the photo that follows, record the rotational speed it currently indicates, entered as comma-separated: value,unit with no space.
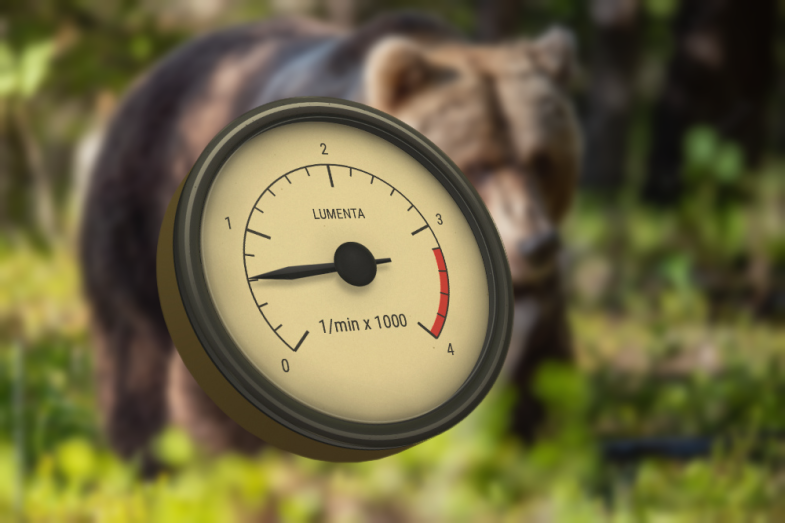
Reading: 600,rpm
